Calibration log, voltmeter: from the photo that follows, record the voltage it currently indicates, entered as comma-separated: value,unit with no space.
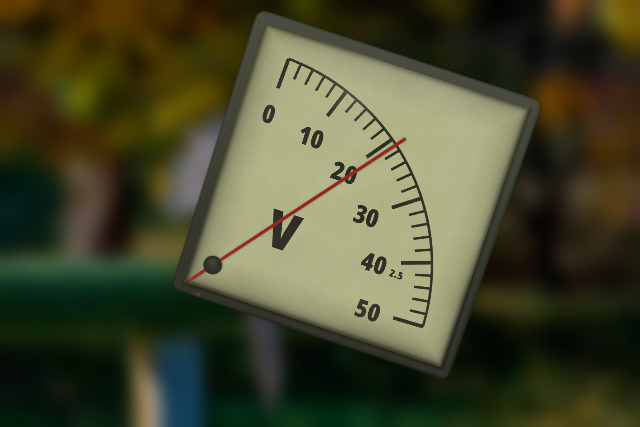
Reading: 21,V
